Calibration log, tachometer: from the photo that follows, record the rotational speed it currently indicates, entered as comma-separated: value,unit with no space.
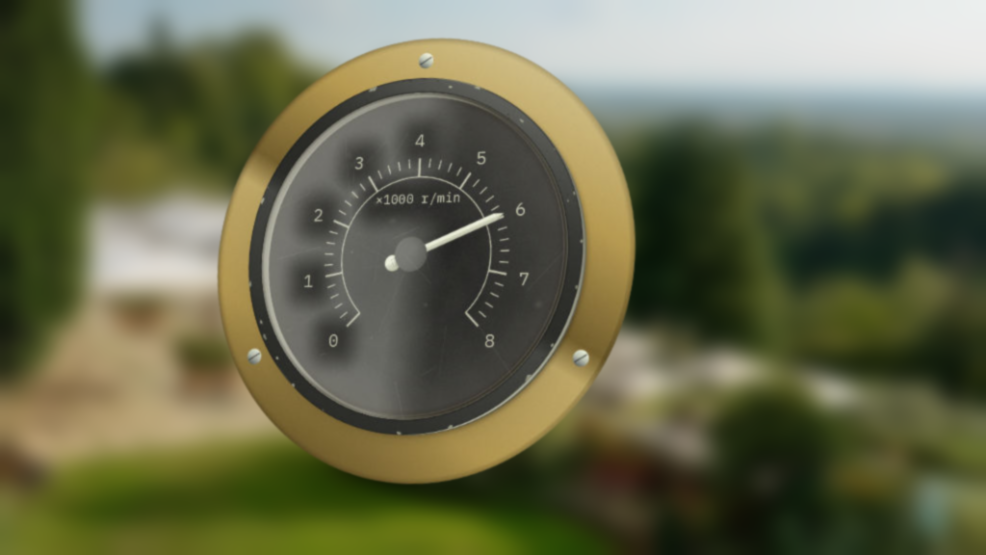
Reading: 6000,rpm
